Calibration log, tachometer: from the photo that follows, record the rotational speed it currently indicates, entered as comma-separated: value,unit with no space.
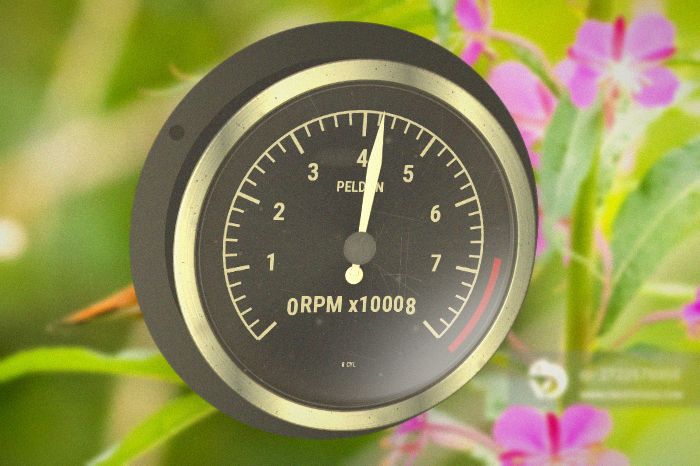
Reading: 4200,rpm
